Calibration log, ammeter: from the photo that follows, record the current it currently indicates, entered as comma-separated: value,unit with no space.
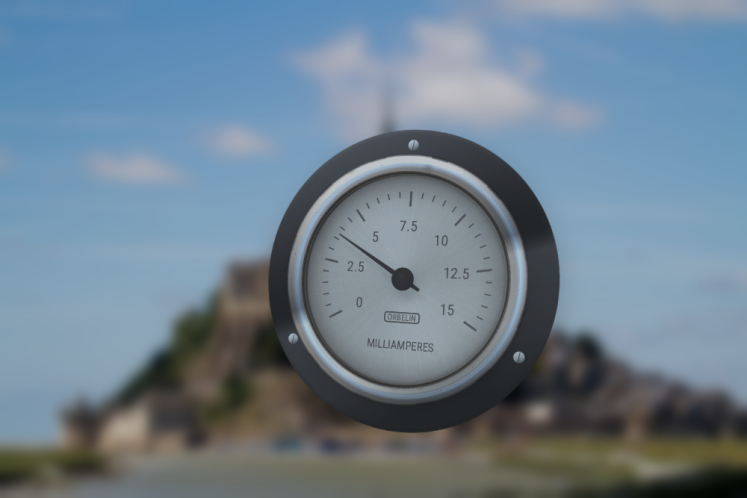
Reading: 3.75,mA
